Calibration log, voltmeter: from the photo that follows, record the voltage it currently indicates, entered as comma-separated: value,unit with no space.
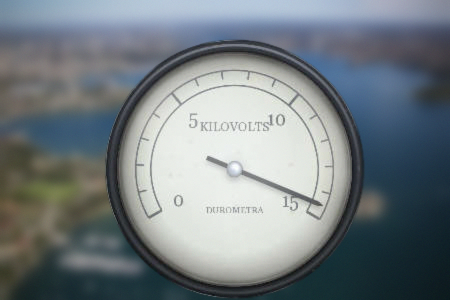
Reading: 14.5,kV
